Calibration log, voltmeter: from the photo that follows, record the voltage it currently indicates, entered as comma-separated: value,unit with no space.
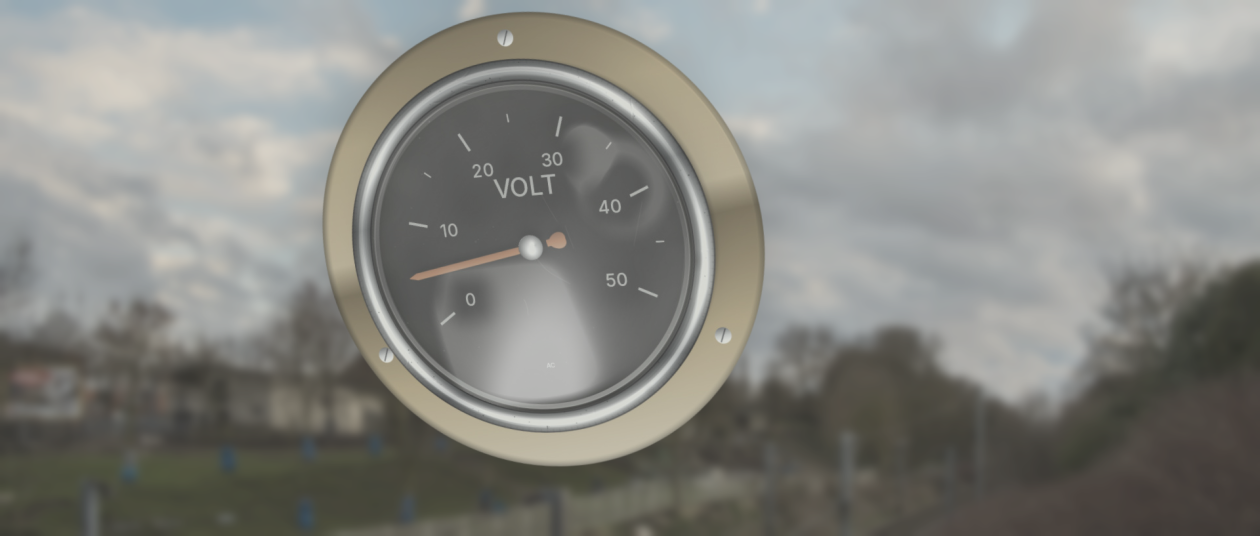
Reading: 5,V
